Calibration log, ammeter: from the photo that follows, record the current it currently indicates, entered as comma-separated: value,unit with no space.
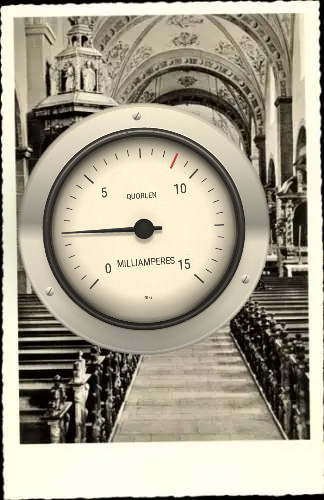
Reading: 2.5,mA
